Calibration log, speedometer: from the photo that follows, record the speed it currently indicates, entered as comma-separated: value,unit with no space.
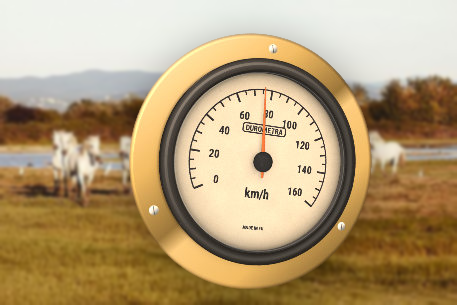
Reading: 75,km/h
